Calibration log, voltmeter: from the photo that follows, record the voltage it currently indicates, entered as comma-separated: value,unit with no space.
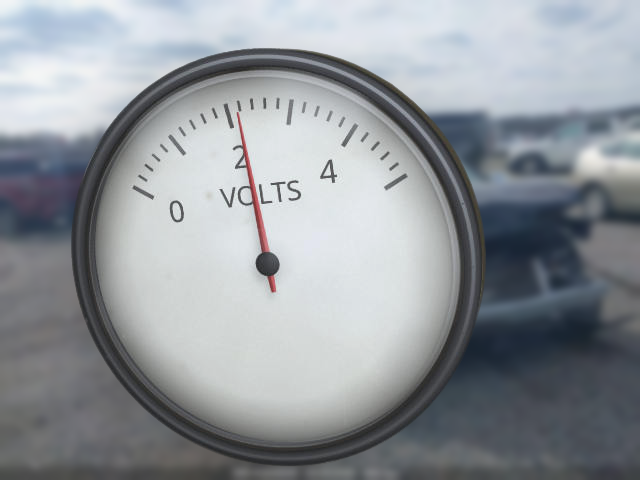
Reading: 2.2,V
